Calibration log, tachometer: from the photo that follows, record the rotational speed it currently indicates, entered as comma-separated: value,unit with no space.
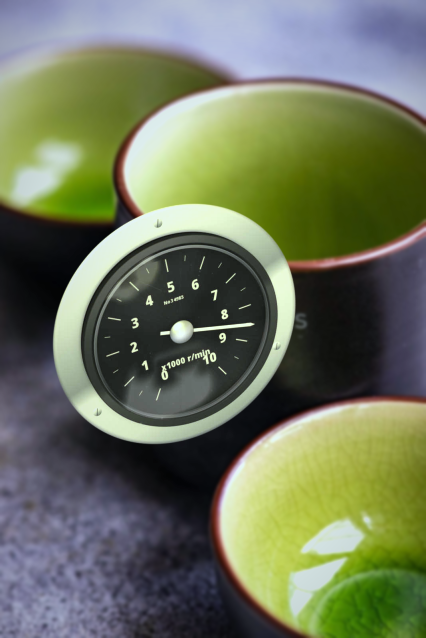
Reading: 8500,rpm
